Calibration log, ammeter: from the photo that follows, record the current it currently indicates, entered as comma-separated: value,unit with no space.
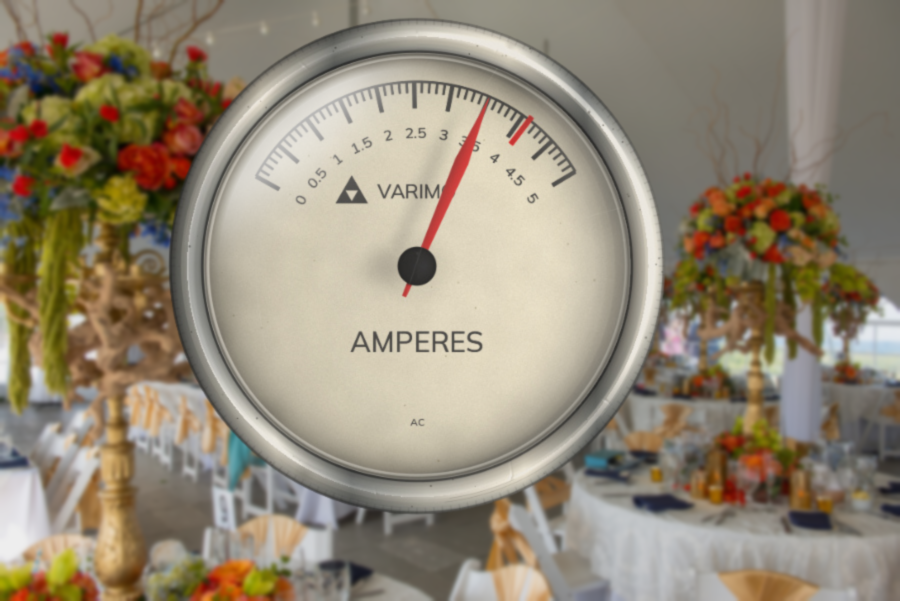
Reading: 3.5,A
